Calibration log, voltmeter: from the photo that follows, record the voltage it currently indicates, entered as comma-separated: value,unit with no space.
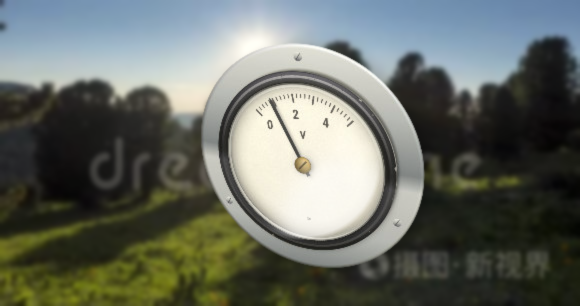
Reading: 1,V
